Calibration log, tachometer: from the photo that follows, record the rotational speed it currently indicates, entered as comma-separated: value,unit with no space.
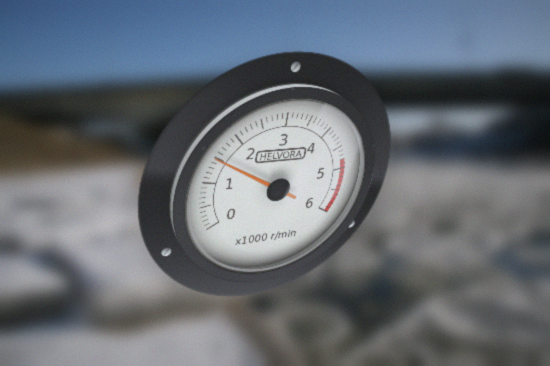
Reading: 1500,rpm
